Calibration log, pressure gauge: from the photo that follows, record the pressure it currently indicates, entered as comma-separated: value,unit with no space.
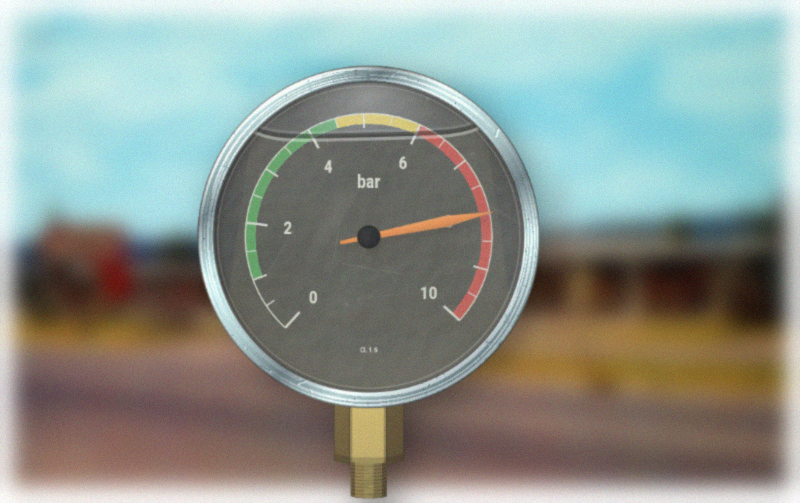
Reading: 8,bar
